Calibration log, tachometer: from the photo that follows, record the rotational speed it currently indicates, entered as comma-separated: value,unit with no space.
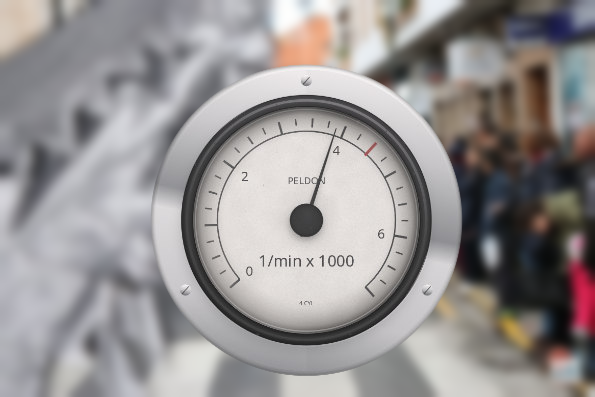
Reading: 3875,rpm
